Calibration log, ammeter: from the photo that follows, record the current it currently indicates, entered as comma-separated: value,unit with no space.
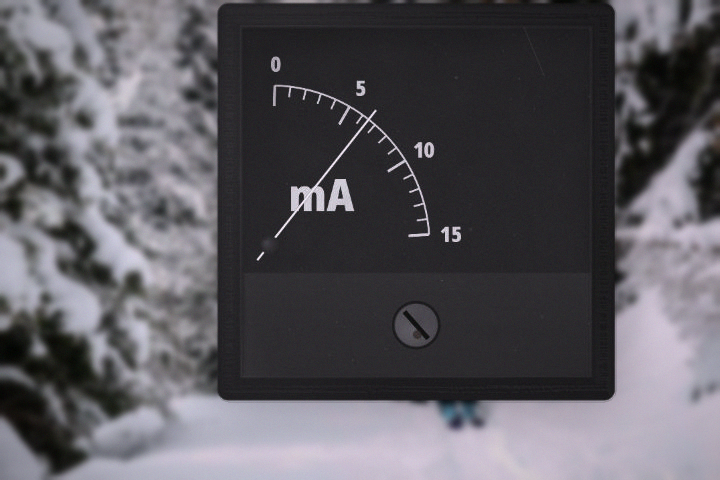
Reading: 6.5,mA
